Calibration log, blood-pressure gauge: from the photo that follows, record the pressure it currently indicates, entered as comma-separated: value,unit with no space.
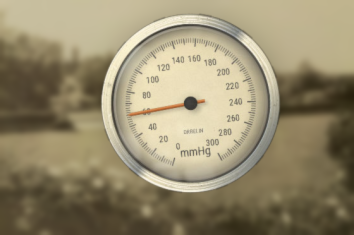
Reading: 60,mmHg
